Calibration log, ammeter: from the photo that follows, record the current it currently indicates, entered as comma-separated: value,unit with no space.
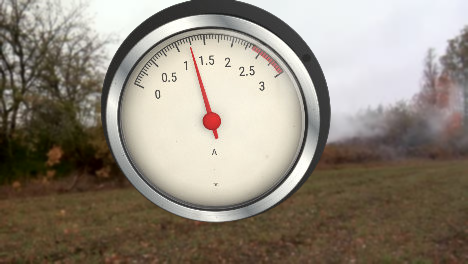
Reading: 1.25,A
